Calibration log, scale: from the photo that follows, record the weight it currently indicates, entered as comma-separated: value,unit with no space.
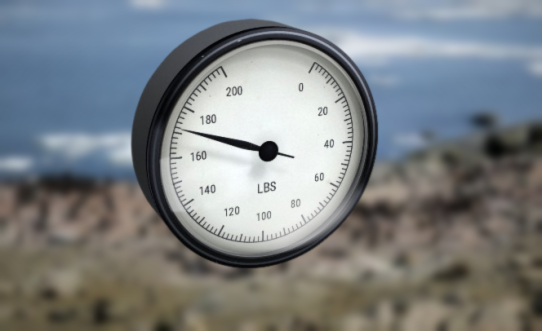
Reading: 172,lb
